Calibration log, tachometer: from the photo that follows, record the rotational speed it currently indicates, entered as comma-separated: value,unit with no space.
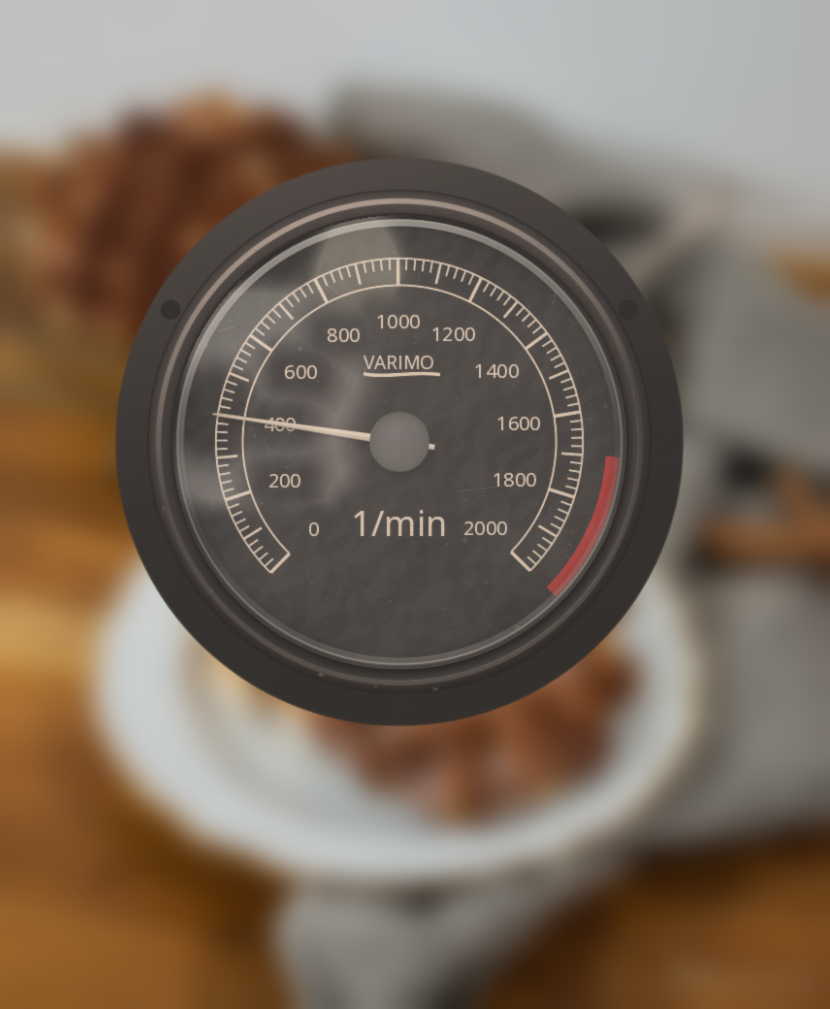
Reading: 400,rpm
